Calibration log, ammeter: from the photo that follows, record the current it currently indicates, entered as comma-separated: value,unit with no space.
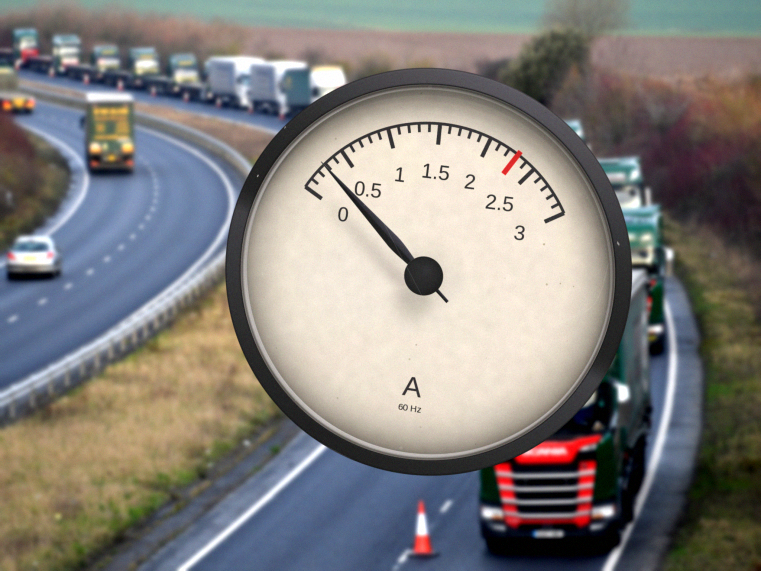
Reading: 0.3,A
